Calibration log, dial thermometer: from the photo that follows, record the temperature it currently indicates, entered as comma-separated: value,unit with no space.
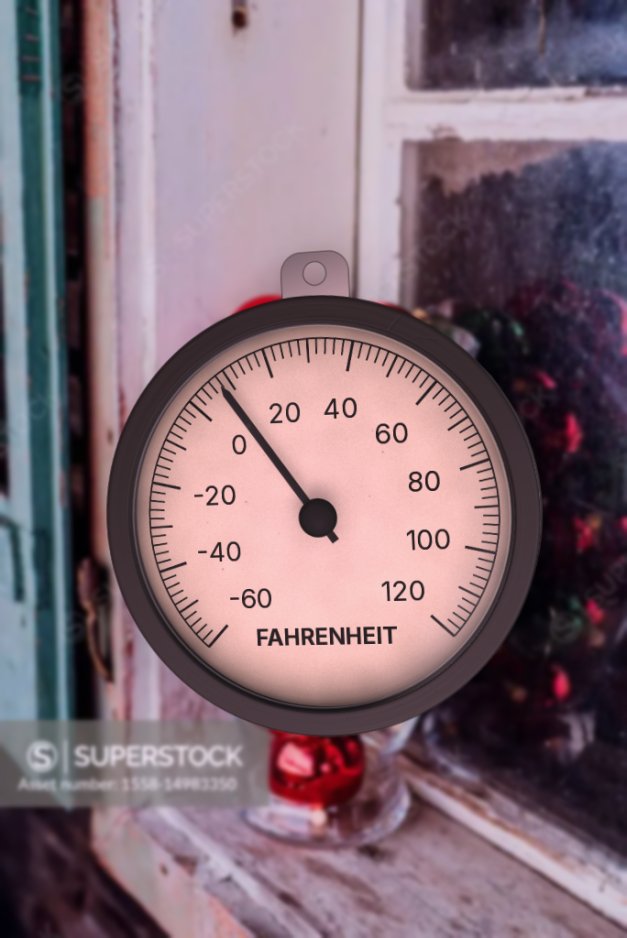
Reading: 8,°F
